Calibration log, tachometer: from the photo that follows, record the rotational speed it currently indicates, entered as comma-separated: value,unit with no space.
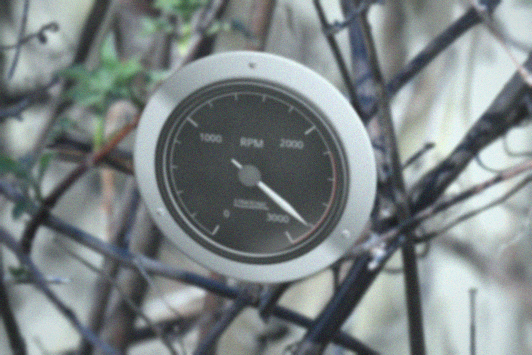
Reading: 2800,rpm
